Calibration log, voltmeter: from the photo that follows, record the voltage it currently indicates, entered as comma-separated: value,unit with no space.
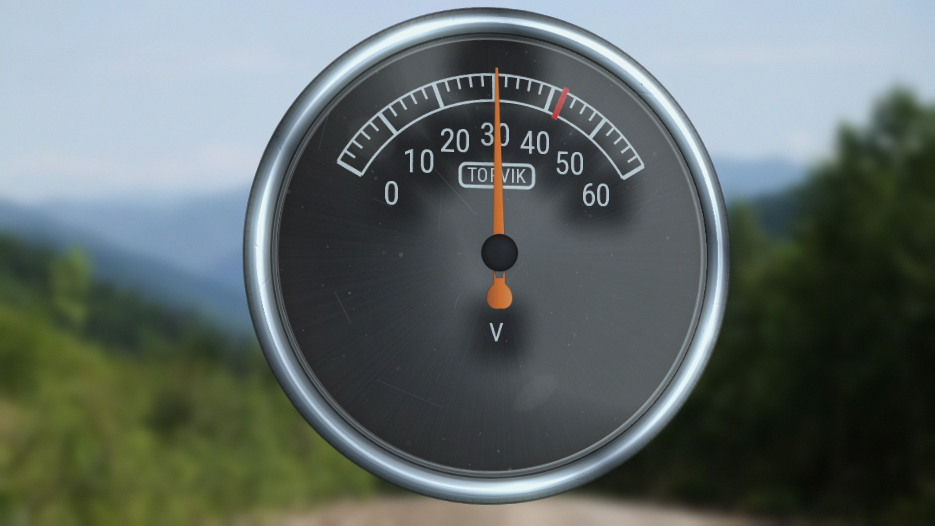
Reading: 30,V
